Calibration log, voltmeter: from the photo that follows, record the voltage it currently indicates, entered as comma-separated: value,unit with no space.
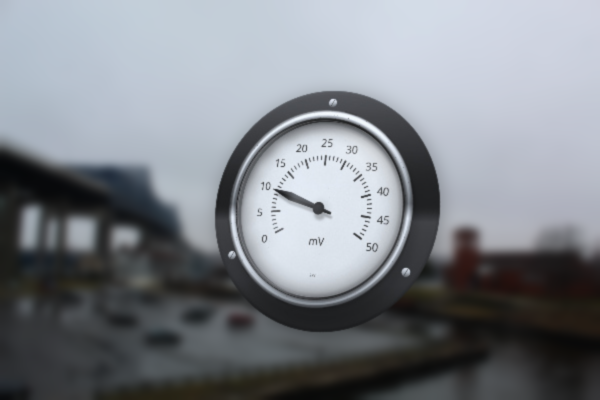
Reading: 10,mV
